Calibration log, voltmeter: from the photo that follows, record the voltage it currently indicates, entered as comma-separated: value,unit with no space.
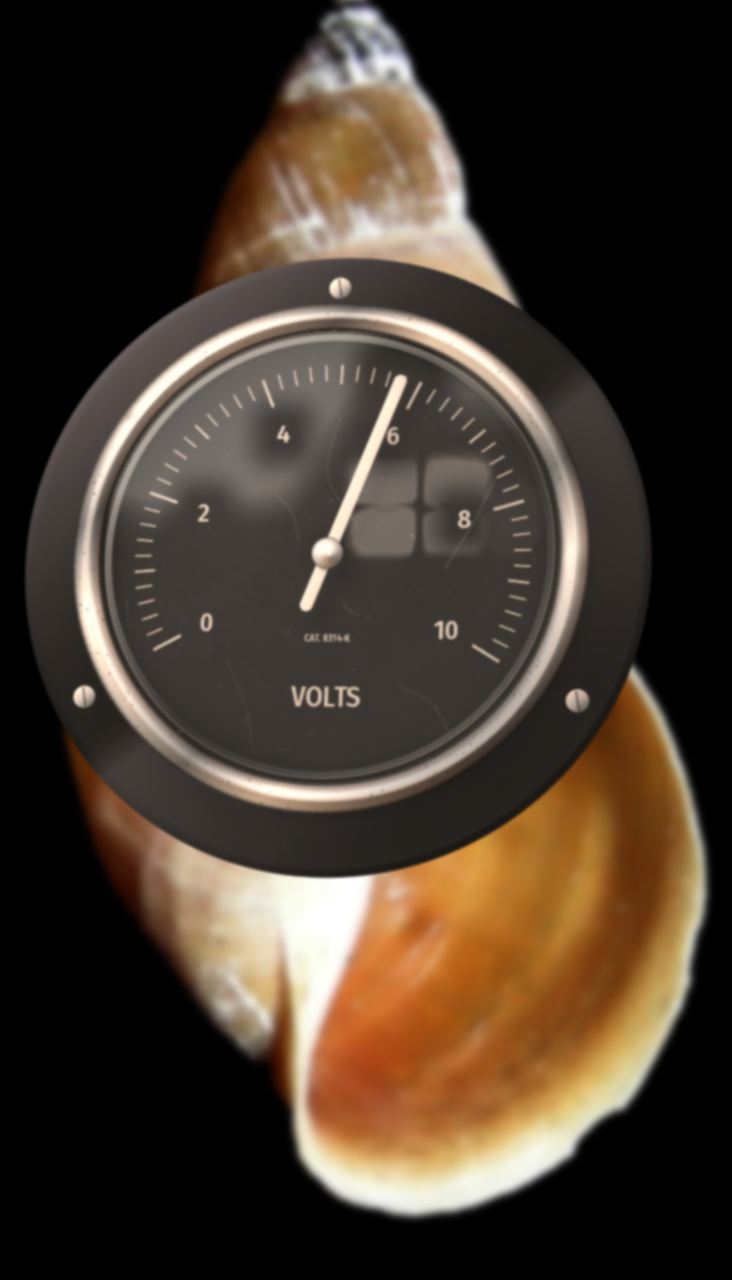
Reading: 5.8,V
